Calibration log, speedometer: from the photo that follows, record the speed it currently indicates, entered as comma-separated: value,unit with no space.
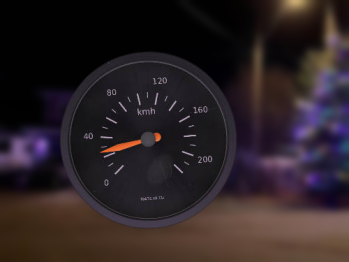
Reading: 25,km/h
